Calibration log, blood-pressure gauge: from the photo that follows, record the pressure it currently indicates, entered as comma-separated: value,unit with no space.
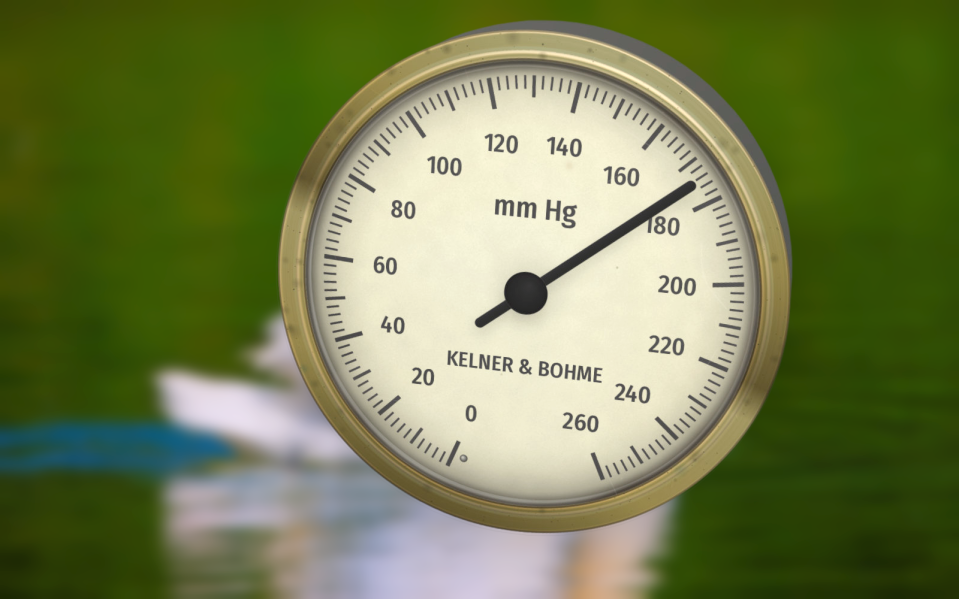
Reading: 174,mmHg
